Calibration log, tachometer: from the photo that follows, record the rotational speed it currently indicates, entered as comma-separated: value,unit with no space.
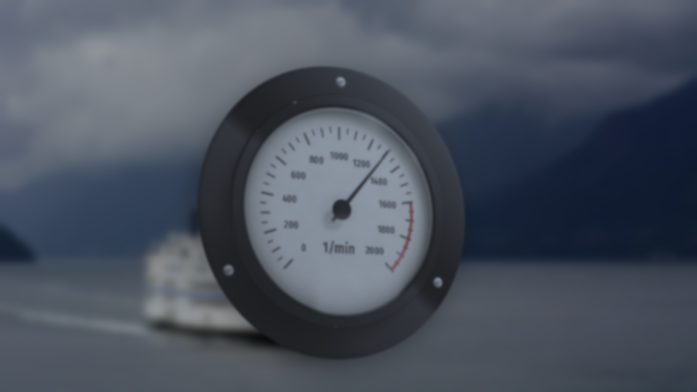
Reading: 1300,rpm
